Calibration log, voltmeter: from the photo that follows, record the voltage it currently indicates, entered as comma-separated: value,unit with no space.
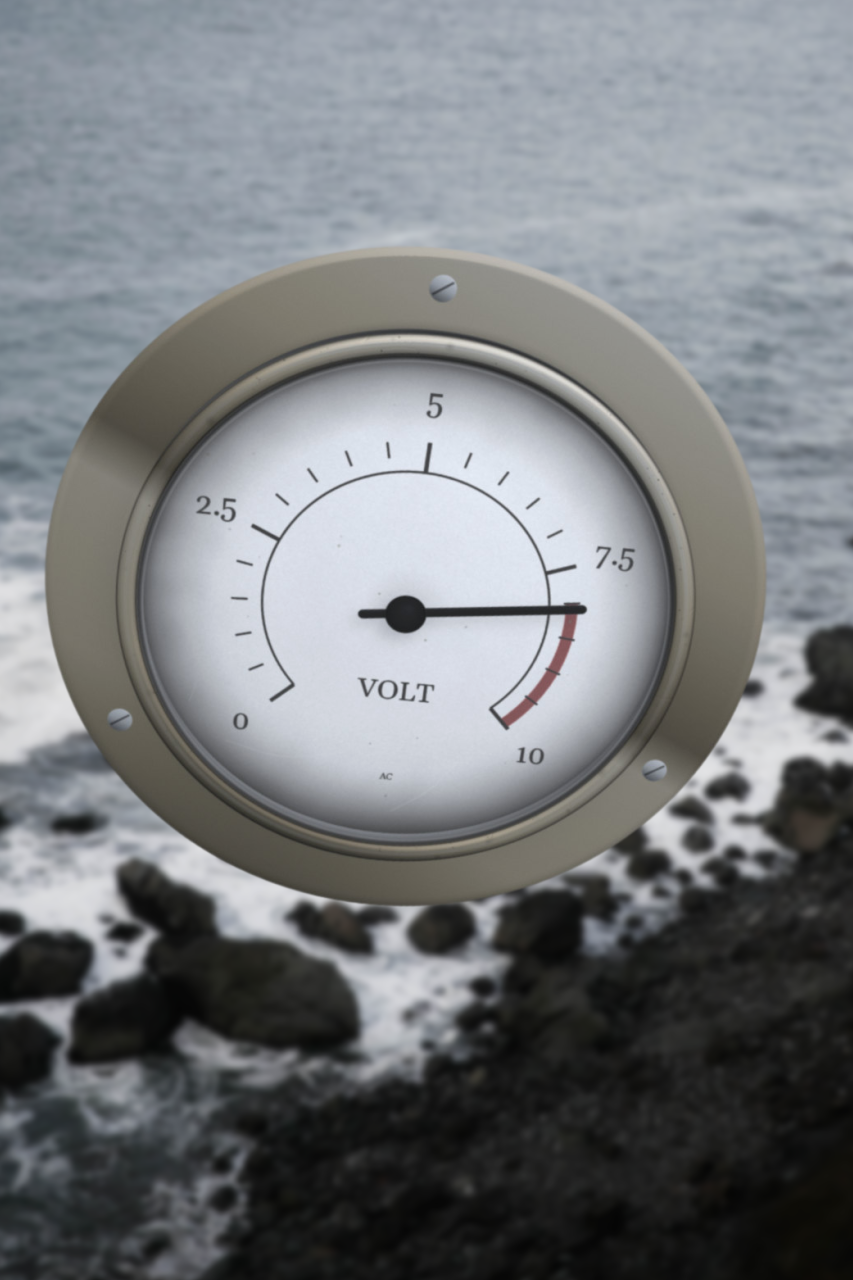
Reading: 8,V
